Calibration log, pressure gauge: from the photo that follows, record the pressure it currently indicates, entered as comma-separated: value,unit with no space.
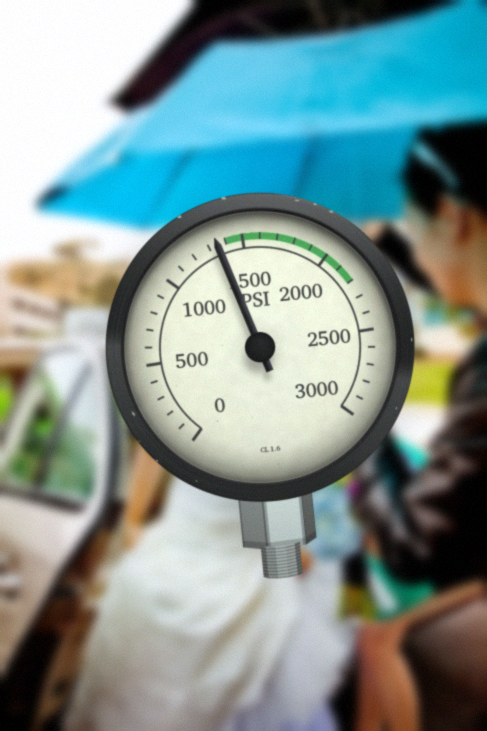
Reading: 1350,psi
